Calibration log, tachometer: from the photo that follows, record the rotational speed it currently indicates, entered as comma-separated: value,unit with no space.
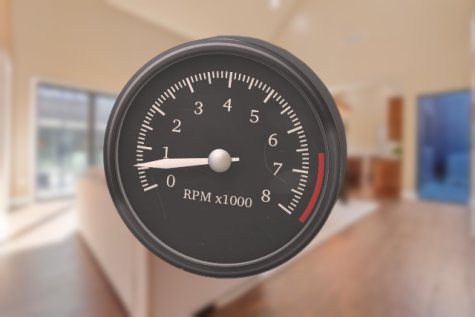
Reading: 600,rpm
